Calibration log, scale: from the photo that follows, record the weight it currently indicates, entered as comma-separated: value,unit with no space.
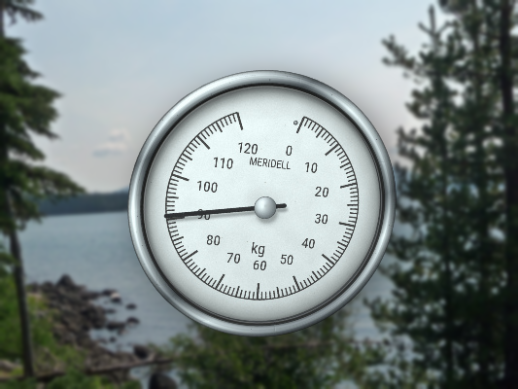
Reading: 91,kg
